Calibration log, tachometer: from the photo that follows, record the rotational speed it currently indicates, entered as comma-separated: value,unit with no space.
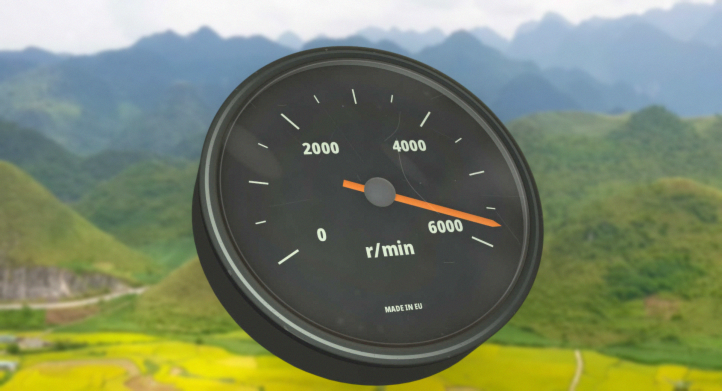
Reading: 5750,rpm
